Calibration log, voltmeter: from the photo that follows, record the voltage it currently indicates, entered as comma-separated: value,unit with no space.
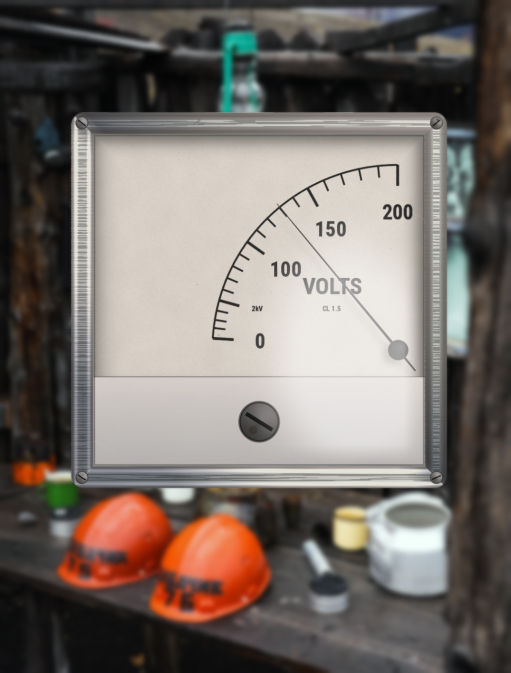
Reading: 130,V
